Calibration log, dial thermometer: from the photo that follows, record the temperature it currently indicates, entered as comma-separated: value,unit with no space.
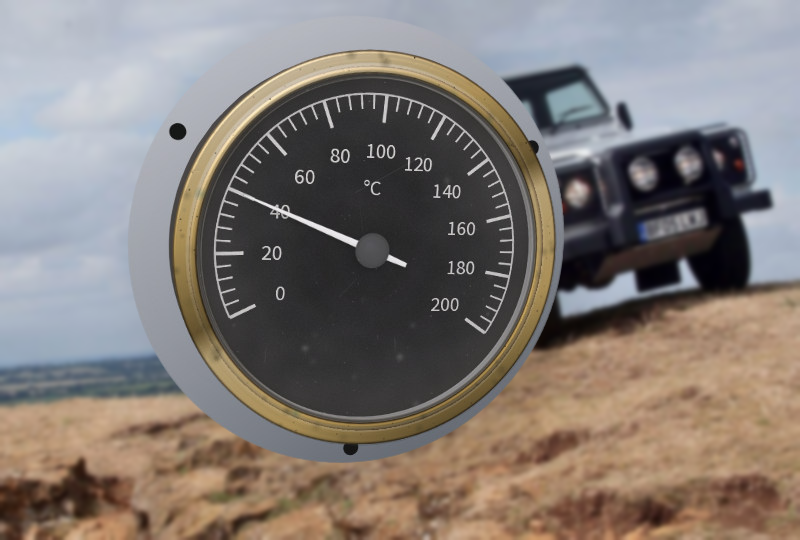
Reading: 40,°C
